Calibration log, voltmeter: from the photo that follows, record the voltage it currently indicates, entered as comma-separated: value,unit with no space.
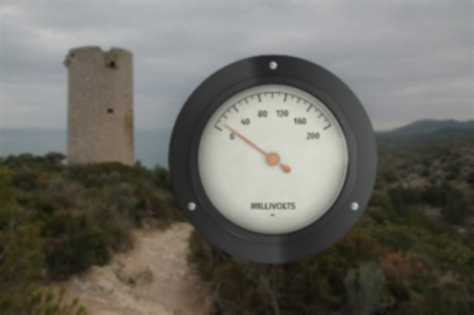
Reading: 10,mV
